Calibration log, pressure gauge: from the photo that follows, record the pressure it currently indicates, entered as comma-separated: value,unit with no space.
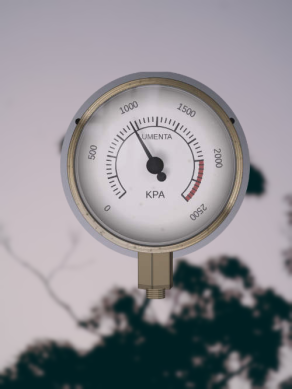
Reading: 950,kPa
